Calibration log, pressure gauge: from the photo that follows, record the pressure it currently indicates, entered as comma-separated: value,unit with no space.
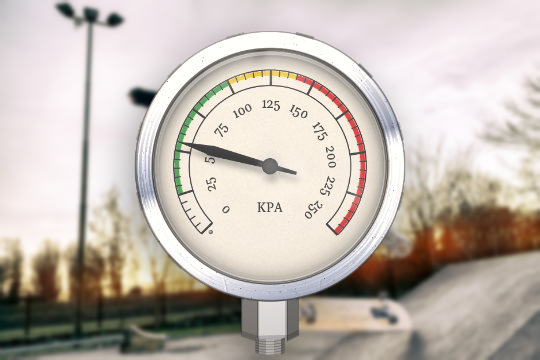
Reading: 55,kPa
